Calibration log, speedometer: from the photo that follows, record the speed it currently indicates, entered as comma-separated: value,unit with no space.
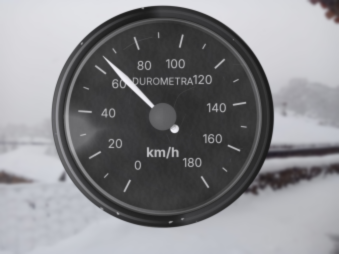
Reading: 65,km/h
